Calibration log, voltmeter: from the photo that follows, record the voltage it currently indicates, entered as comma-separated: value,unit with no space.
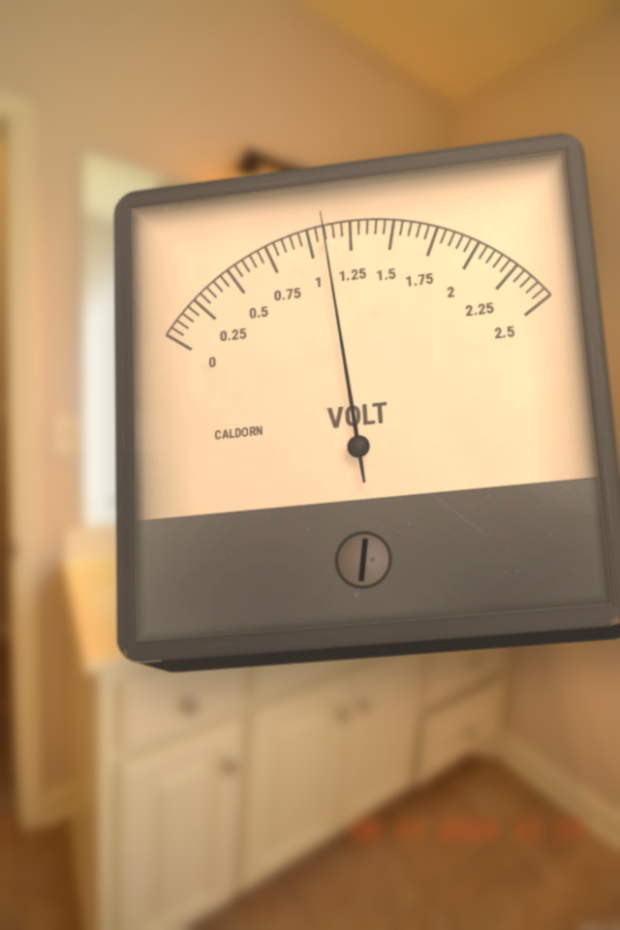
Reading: 1.1,V
